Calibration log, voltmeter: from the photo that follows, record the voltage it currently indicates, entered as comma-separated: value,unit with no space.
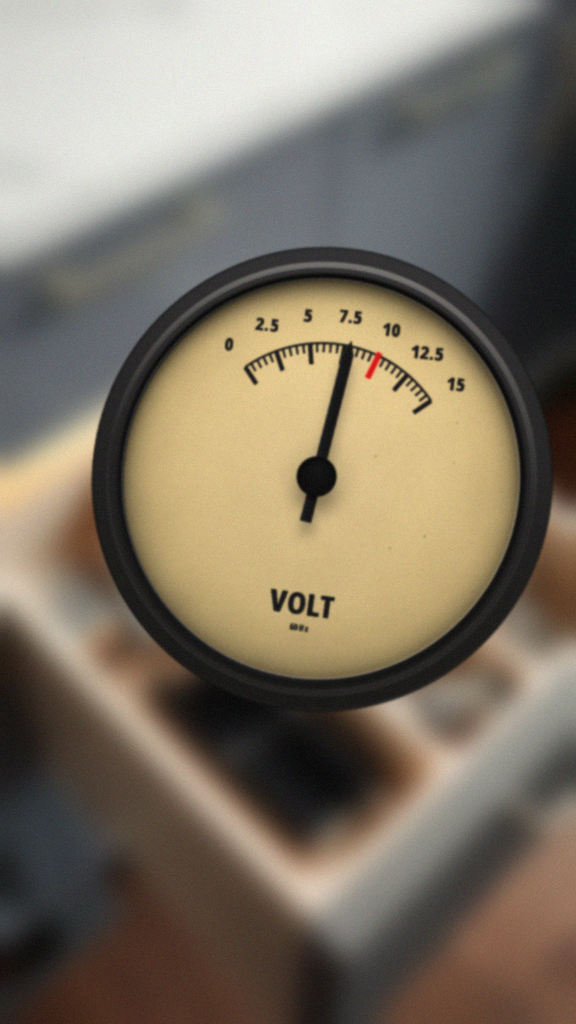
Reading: 8,V
